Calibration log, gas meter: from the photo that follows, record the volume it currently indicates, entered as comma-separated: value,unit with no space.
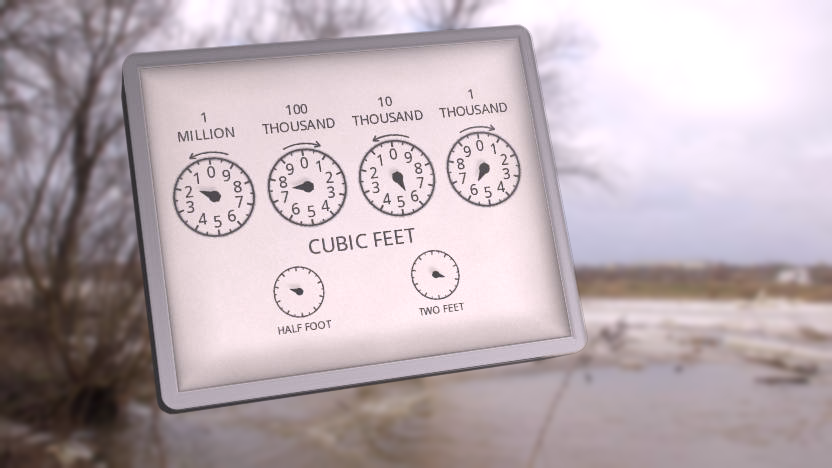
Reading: 175600,ft³
